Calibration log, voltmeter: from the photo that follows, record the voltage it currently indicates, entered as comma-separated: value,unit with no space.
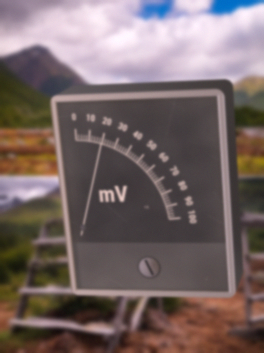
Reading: 20,mV
